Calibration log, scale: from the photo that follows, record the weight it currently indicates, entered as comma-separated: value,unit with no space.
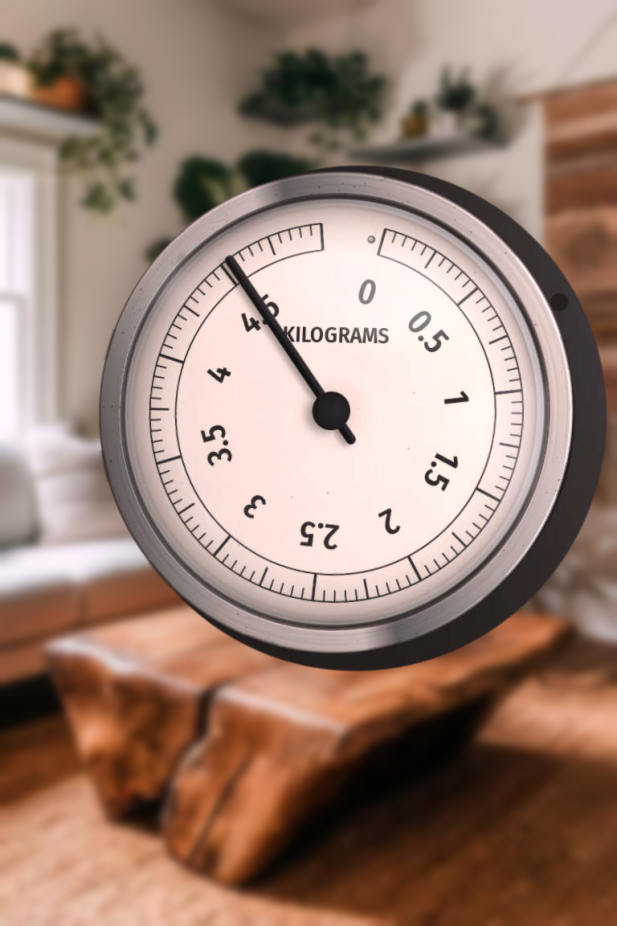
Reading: 4.55,kg
